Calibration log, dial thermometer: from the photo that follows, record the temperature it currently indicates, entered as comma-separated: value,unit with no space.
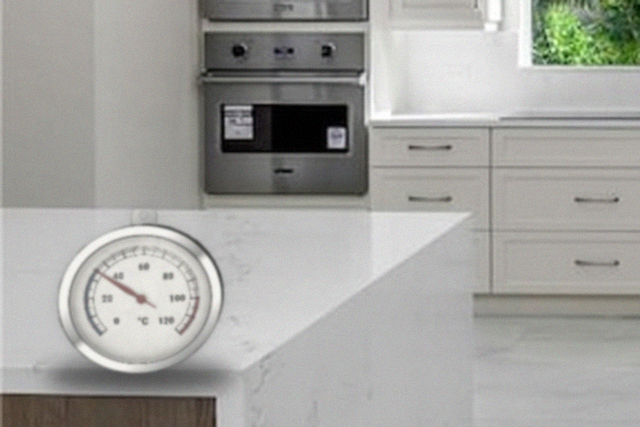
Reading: 35,°C
